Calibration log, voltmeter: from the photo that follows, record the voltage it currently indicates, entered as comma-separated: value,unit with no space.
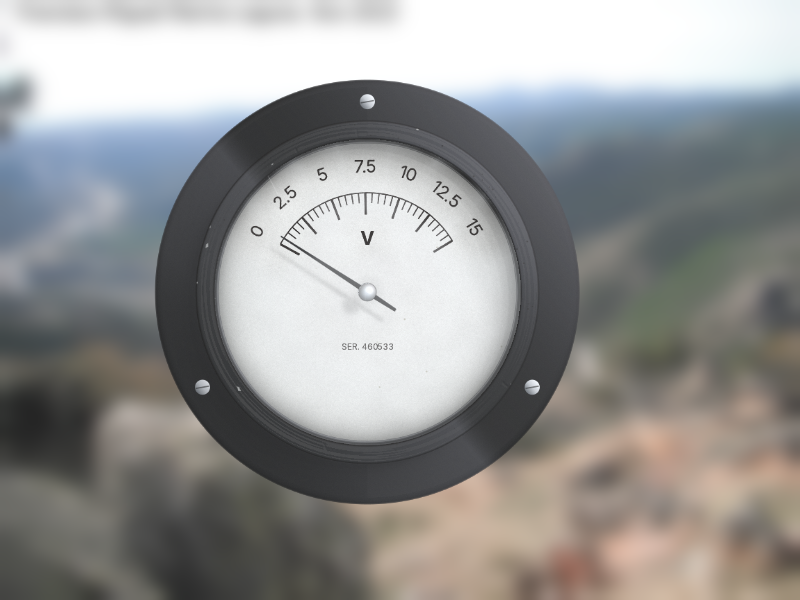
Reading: 0.5,V
